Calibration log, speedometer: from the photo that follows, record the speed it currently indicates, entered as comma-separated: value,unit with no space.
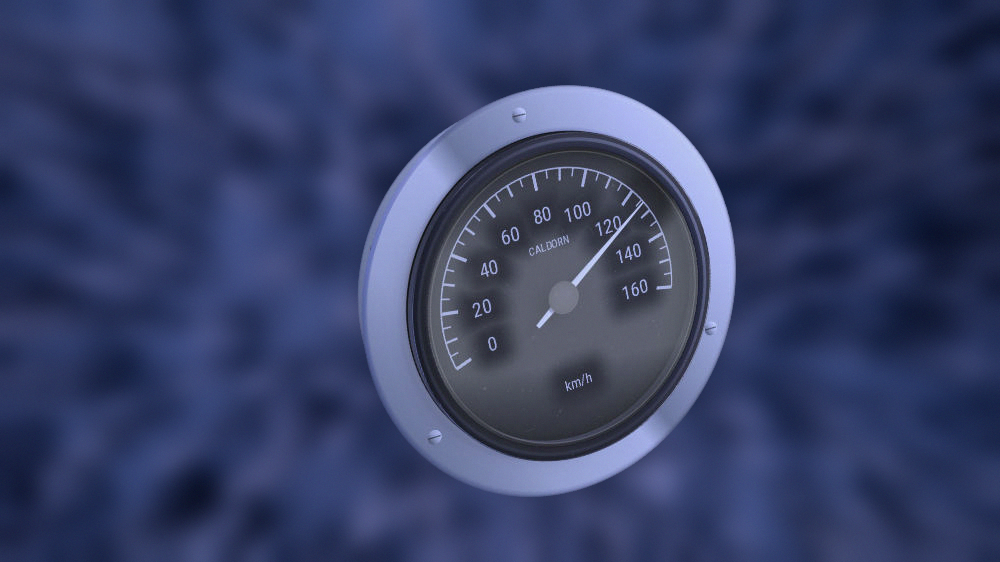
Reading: 125,km/h
